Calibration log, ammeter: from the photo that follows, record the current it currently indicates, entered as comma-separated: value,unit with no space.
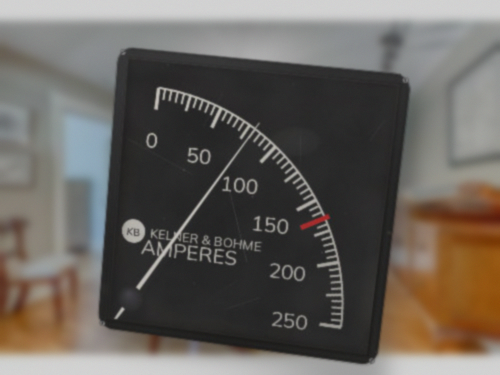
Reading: 80,A
